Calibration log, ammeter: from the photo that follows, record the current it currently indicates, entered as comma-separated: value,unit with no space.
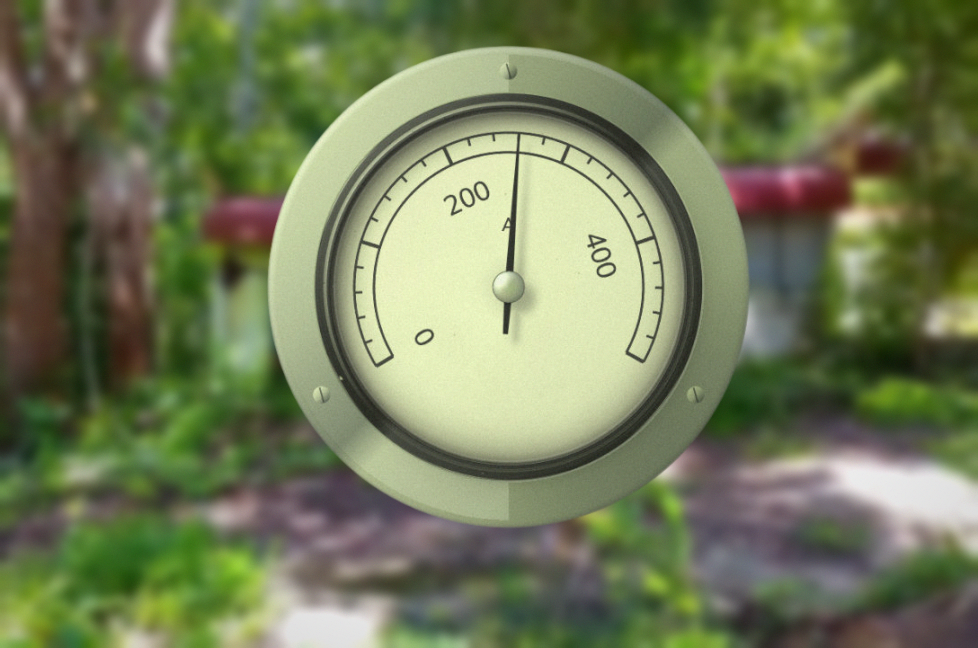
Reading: 260,A
